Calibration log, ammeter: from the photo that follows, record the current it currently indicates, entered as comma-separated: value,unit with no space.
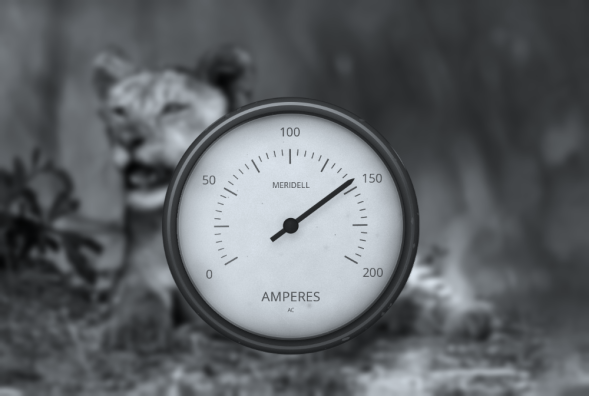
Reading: 145,A
